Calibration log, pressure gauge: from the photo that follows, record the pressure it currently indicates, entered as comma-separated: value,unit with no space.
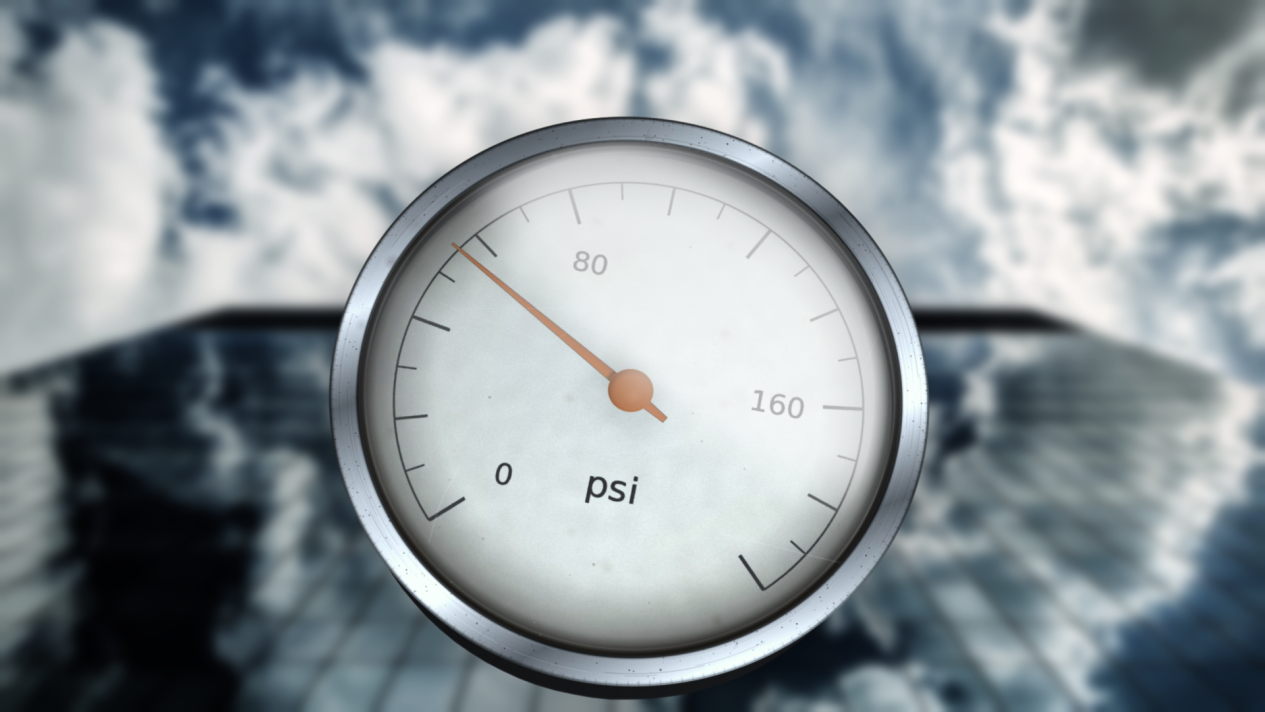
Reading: 55,psi
